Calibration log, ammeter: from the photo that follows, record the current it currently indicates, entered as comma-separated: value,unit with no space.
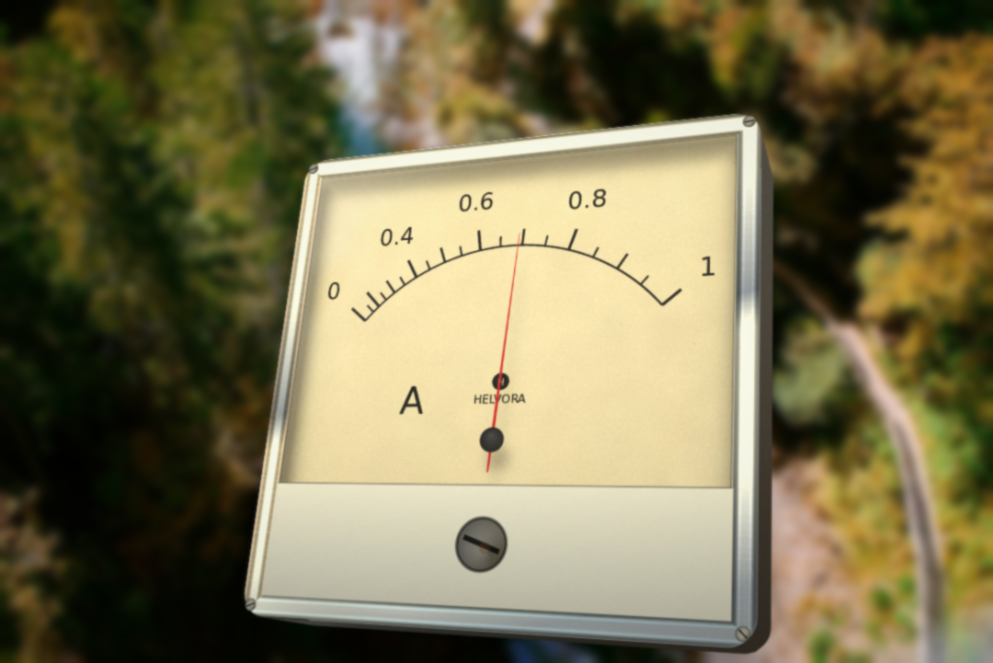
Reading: 0.7,A
